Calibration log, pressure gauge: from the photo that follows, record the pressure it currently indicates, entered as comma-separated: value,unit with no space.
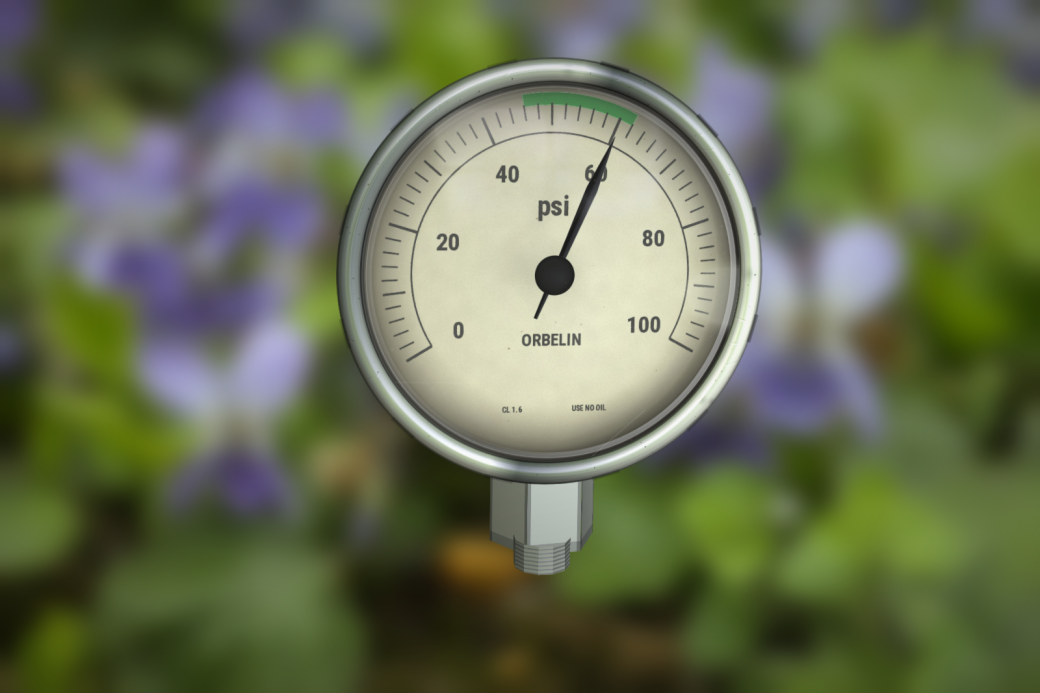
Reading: 60,psi
